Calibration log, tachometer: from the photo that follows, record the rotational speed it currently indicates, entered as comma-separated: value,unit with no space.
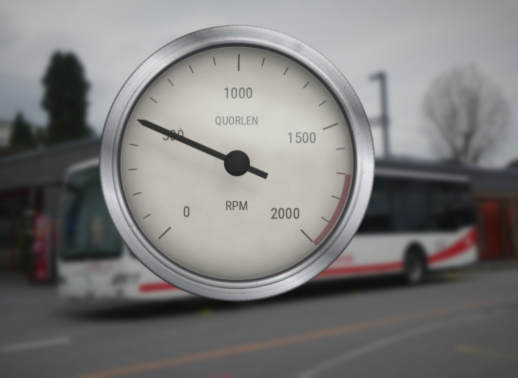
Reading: 500,rpm
